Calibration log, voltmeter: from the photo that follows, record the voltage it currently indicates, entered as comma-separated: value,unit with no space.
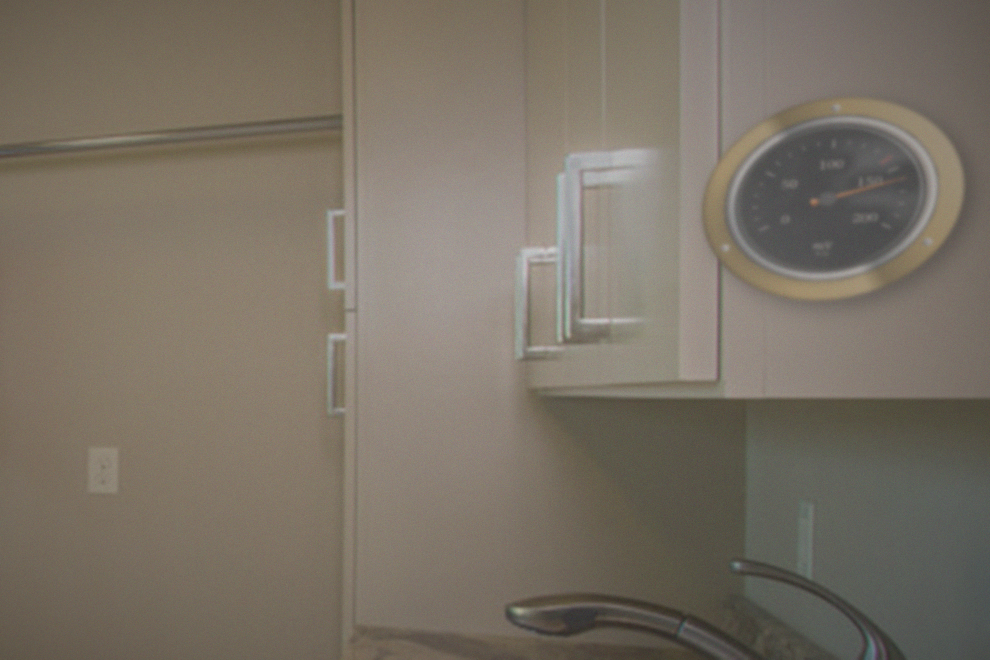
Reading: 160,mV
